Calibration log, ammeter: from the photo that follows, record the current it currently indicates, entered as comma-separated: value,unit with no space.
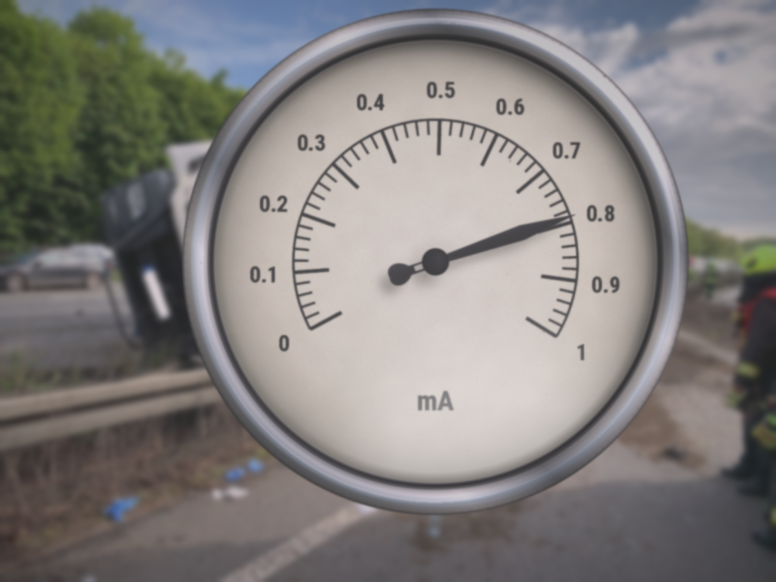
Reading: 0.79,mA
